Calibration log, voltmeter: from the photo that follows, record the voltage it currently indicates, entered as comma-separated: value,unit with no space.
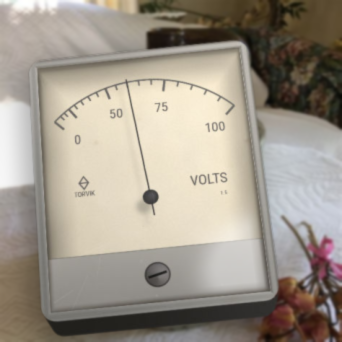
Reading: 60,V
